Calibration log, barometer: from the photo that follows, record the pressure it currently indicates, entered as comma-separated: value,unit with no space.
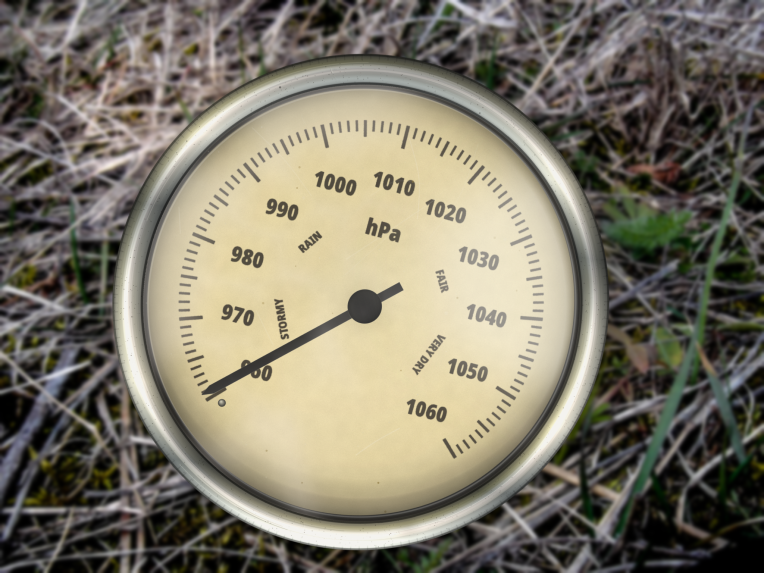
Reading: 961,hPa
